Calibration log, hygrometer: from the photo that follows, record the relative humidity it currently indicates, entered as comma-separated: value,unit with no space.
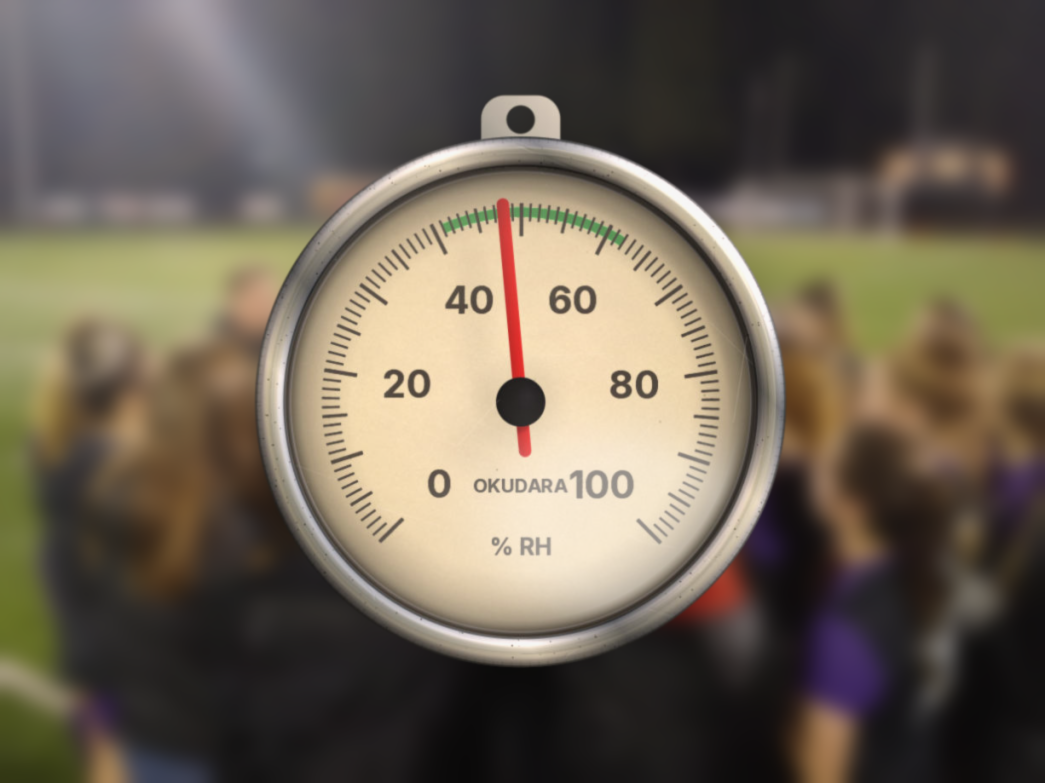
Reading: 48,%
